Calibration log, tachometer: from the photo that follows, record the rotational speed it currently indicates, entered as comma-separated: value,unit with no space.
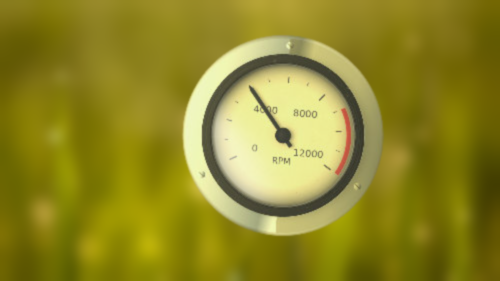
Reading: 4000,rpm
